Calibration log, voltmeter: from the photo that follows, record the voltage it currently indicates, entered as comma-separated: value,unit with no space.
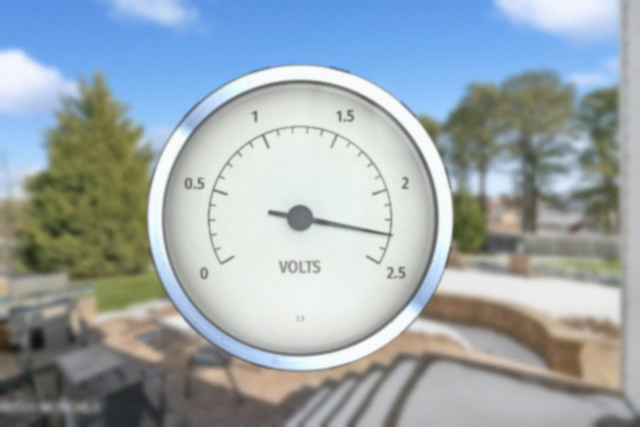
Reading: 2.3,V
